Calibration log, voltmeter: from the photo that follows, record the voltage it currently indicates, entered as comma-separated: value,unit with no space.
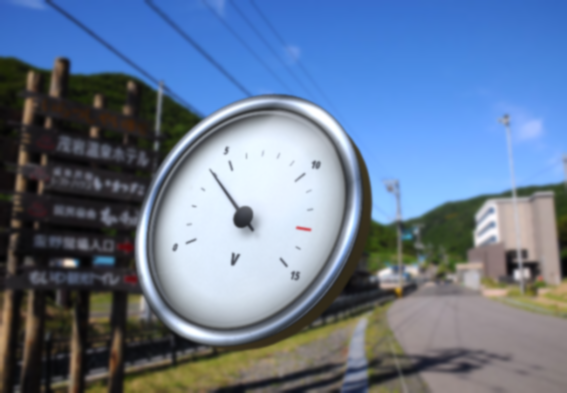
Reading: 4,V
